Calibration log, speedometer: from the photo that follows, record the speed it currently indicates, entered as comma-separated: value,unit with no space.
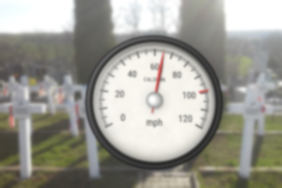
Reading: 65,mph
